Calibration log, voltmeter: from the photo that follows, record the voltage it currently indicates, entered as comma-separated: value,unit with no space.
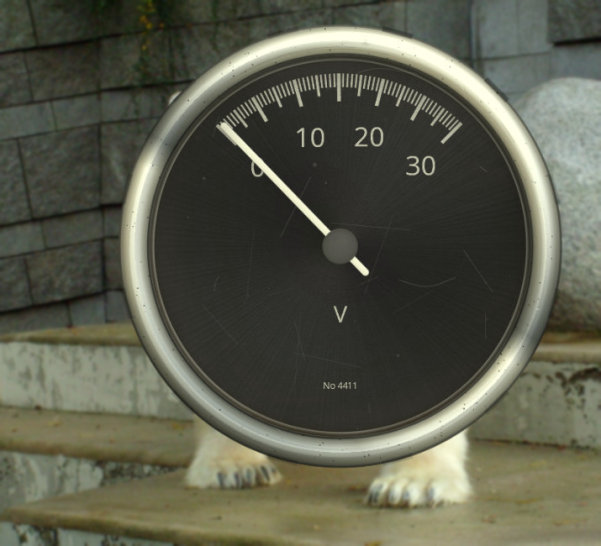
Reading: 0.5,V
